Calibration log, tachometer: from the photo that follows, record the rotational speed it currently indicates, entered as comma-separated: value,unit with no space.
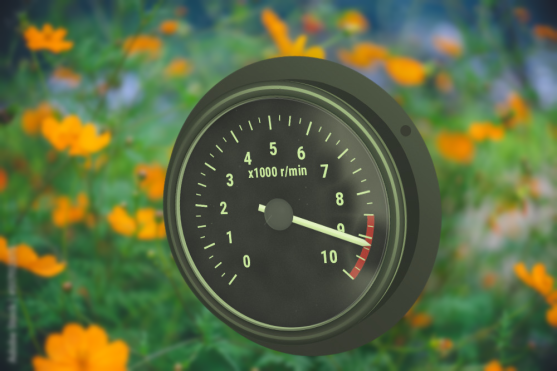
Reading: 9125,rpm
